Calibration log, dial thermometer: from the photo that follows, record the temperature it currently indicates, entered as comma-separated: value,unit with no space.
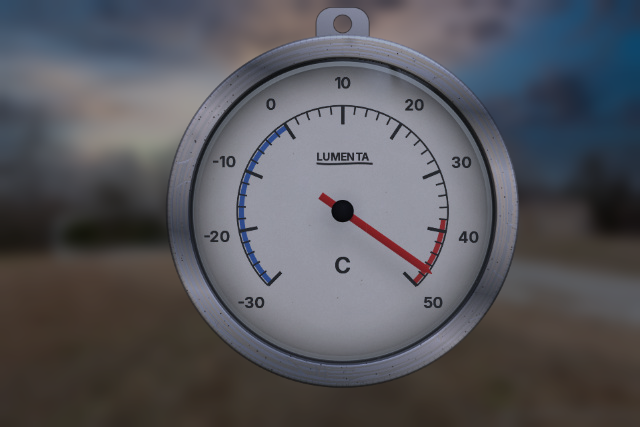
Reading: 47,°C
